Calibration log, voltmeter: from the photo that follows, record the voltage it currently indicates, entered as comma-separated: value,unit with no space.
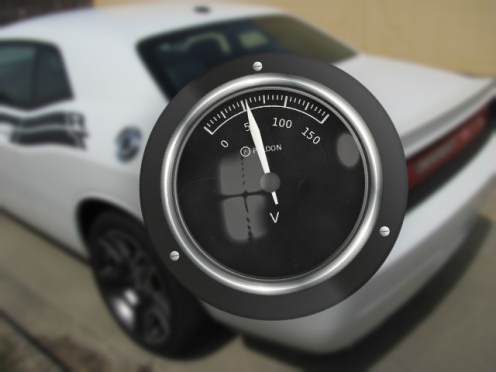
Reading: 55,V
